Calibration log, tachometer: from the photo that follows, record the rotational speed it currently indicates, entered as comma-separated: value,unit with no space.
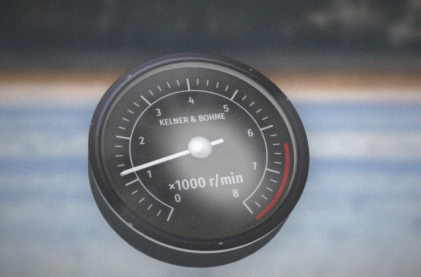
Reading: 1200,rpm
